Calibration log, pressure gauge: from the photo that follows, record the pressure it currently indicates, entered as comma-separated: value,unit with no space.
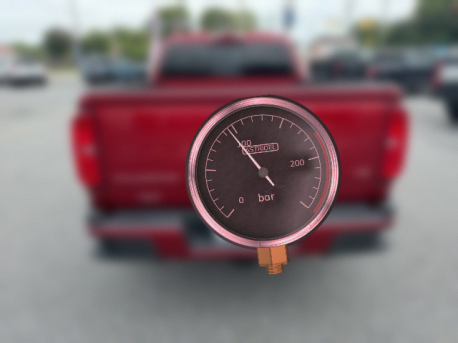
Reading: 95,bar
